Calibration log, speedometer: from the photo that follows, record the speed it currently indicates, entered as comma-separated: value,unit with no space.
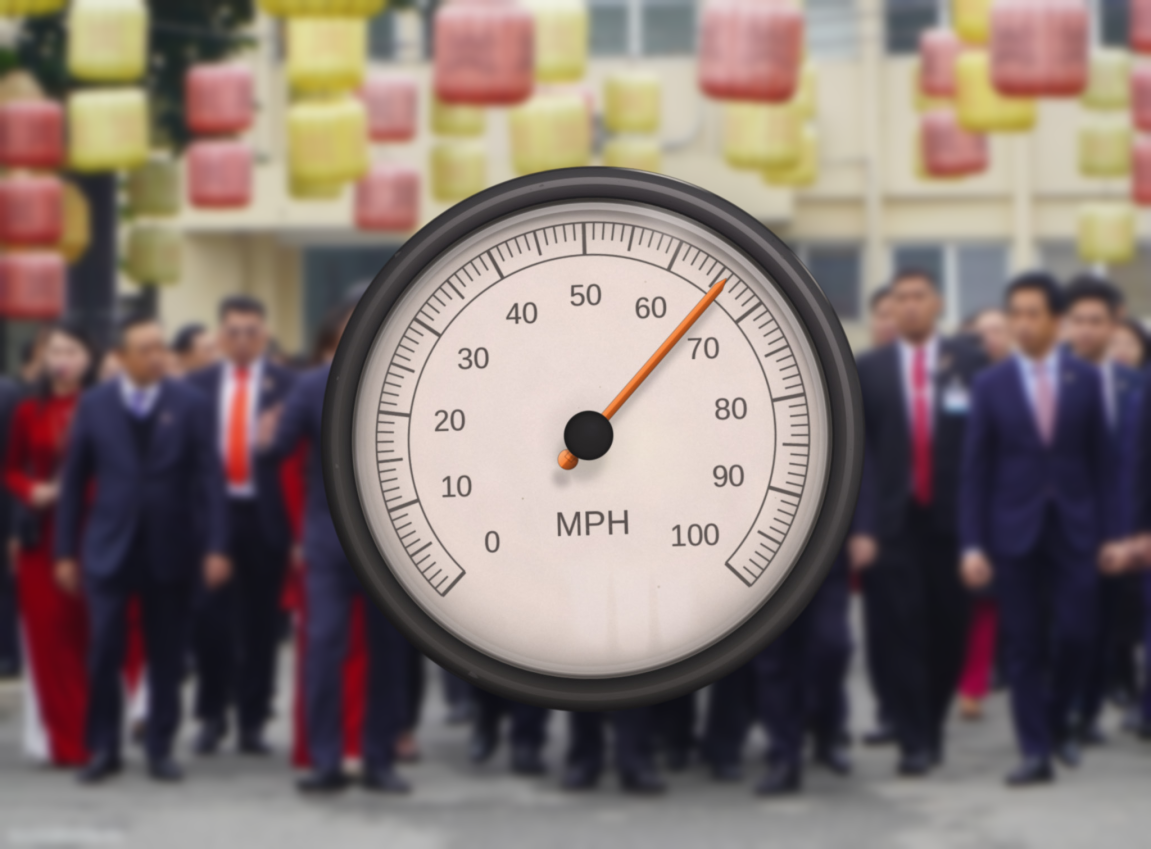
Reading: 66,mph
